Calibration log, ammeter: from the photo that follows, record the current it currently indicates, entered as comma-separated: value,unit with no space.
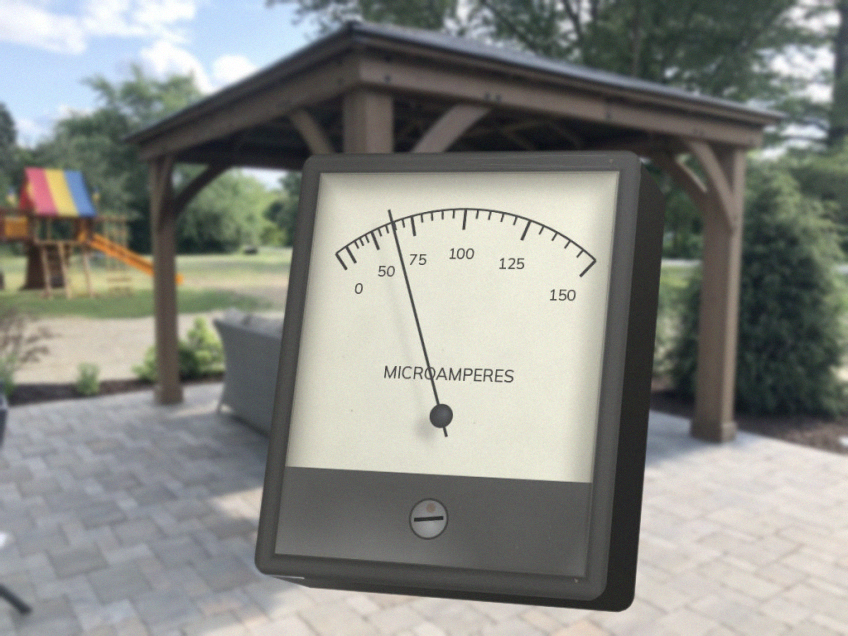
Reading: 65,µA
